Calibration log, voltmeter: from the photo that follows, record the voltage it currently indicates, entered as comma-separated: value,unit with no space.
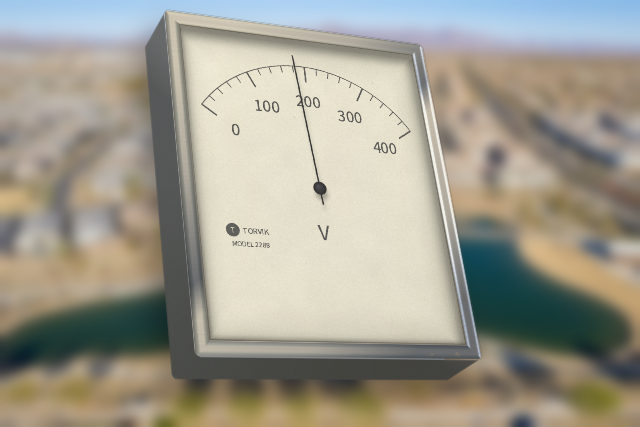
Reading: 180,V
